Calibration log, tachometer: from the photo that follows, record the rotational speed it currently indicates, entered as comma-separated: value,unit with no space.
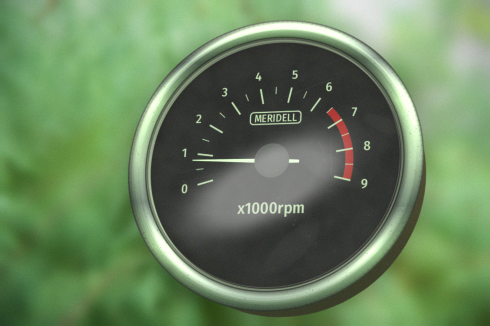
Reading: 750,rpm
